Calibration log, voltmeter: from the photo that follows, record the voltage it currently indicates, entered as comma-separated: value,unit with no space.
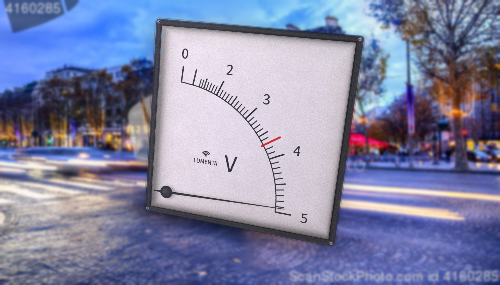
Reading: 4.9,V
